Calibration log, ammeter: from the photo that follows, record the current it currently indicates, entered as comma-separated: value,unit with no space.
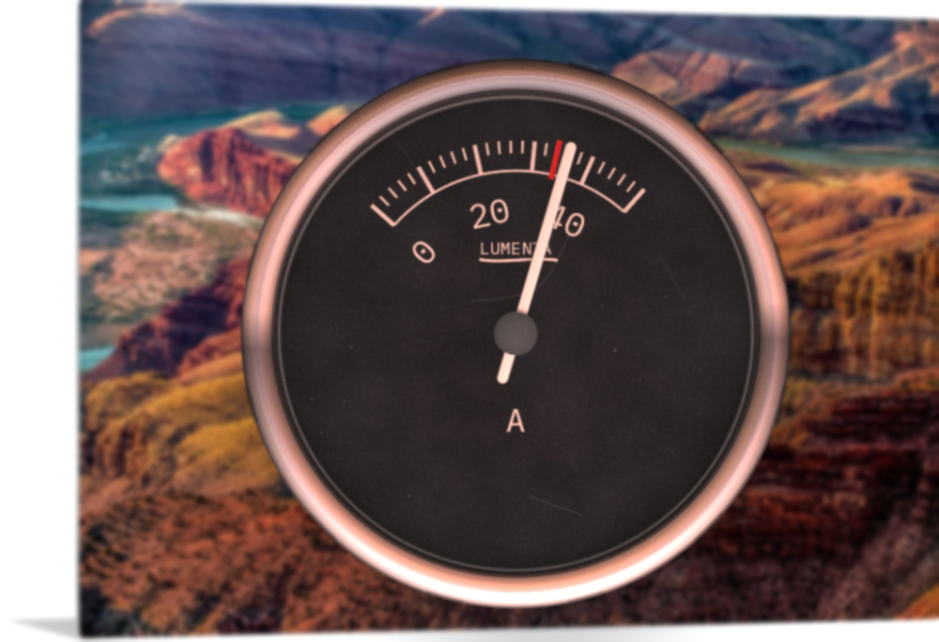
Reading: 36,A
